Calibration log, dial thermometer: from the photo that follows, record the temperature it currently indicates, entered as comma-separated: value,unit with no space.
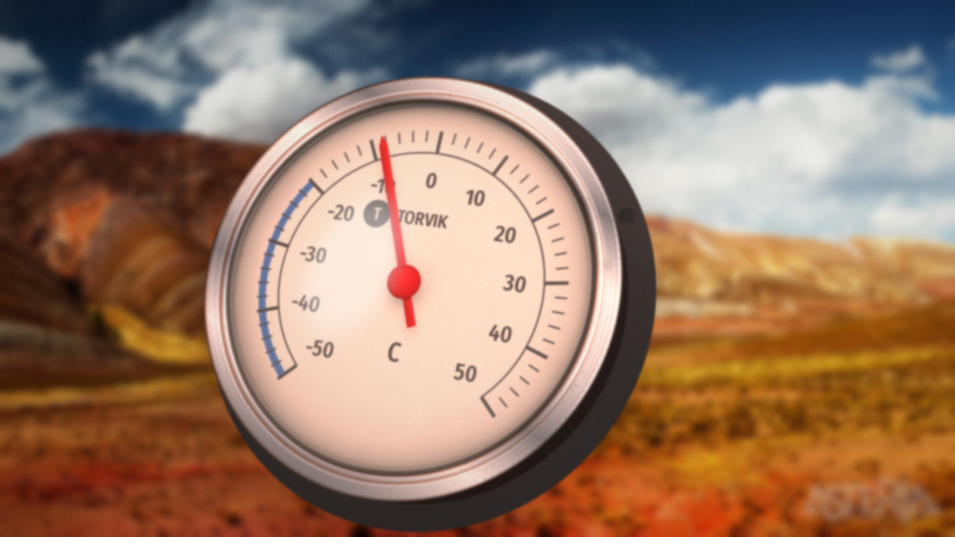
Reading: -8,°C
